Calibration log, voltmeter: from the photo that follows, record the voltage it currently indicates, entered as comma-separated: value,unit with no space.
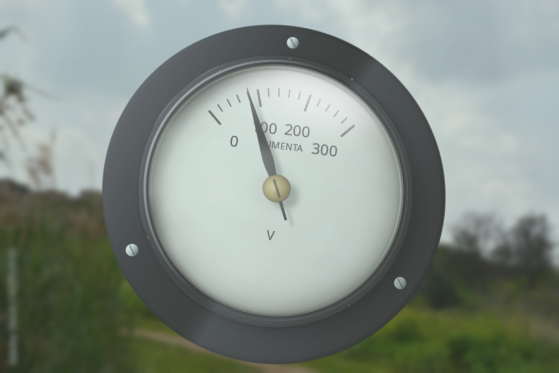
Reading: 80,V
